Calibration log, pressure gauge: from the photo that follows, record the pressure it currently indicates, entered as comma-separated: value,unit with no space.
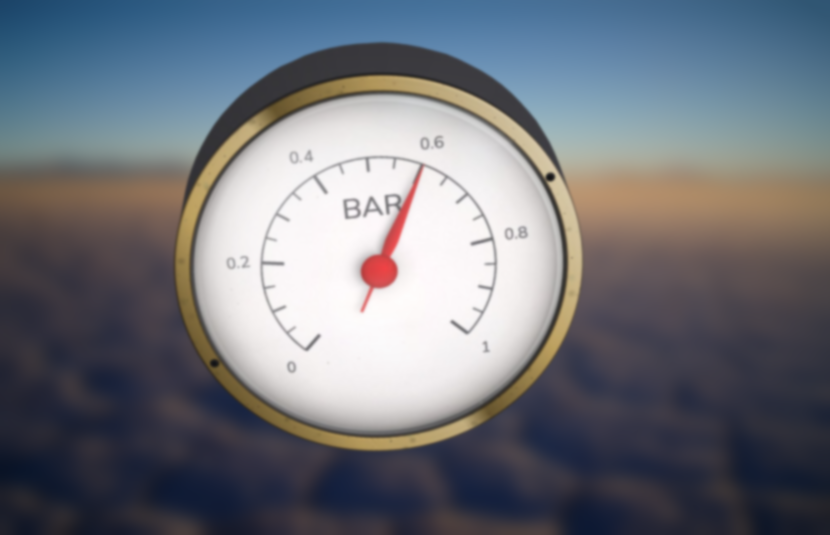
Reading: 0.6,bar
